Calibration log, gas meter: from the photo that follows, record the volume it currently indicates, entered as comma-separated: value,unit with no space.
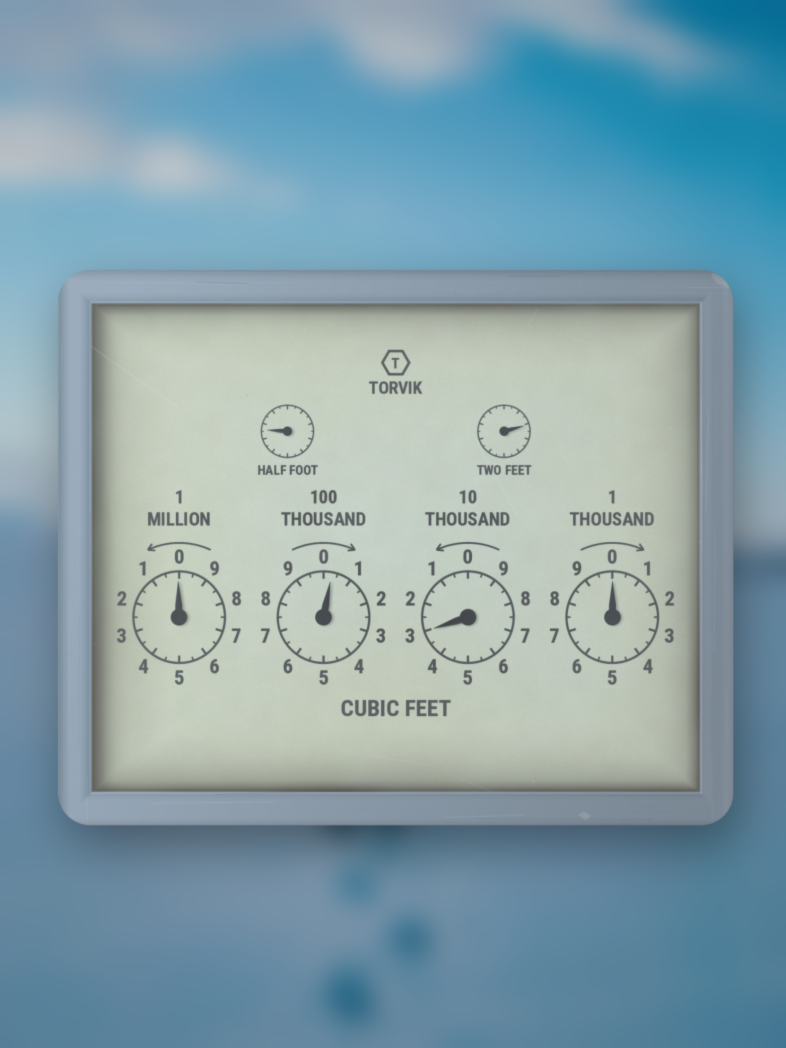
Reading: 3000,ft³
